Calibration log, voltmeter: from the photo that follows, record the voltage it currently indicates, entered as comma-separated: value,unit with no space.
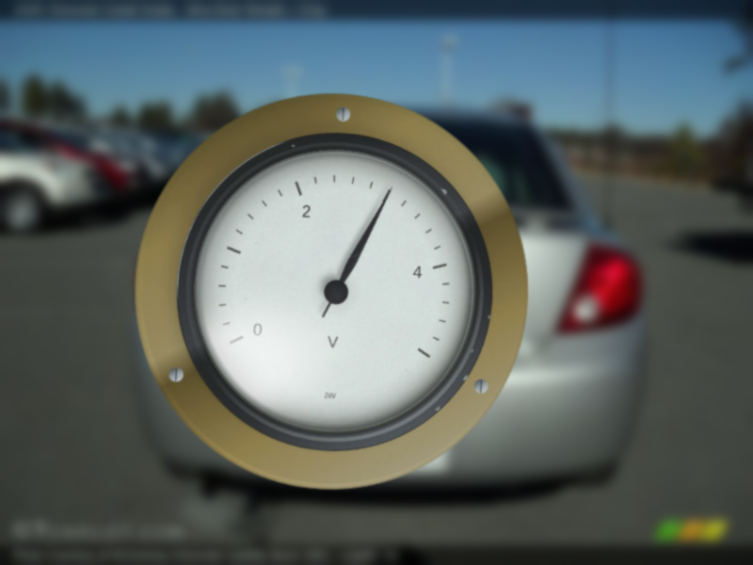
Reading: 3,V
